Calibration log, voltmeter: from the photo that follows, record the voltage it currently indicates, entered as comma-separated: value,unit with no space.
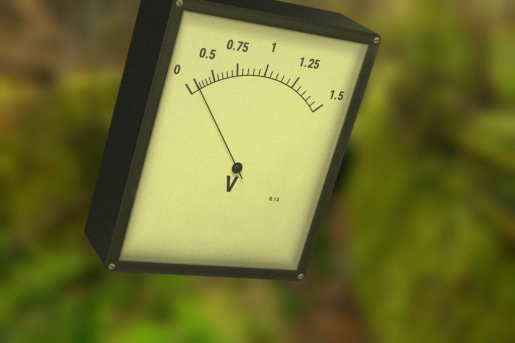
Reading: 0.25,V
